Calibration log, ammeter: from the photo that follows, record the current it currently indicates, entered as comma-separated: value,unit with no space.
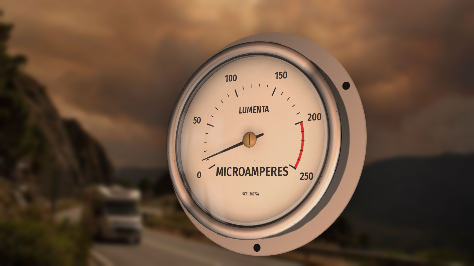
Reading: 10,µA
